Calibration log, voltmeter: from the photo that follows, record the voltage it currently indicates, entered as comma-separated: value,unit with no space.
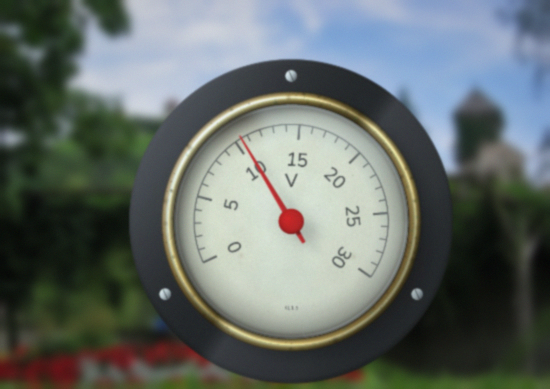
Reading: 10.5,V
